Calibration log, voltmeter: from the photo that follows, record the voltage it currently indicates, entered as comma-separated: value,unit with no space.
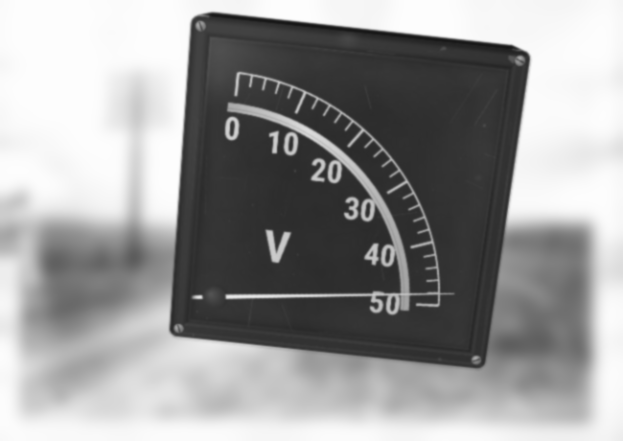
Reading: 48,V
